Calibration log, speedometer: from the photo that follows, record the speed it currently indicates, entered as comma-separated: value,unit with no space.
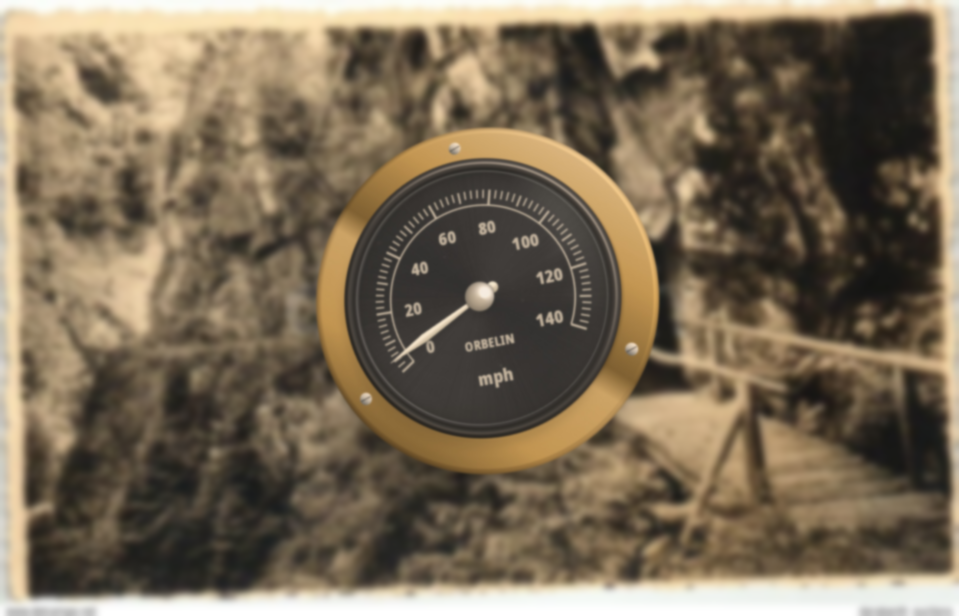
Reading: 4,mph
